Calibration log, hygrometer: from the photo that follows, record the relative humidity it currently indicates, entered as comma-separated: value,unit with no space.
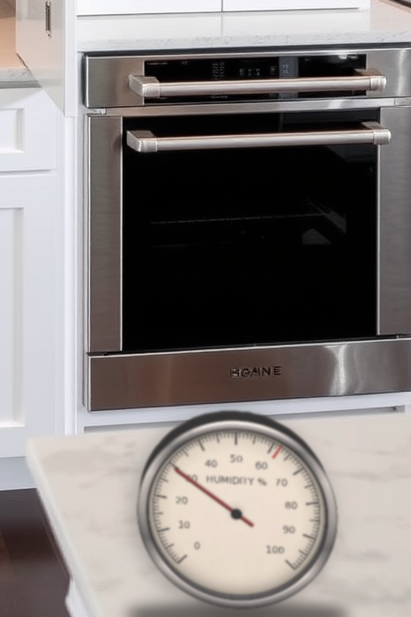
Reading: 30,%
